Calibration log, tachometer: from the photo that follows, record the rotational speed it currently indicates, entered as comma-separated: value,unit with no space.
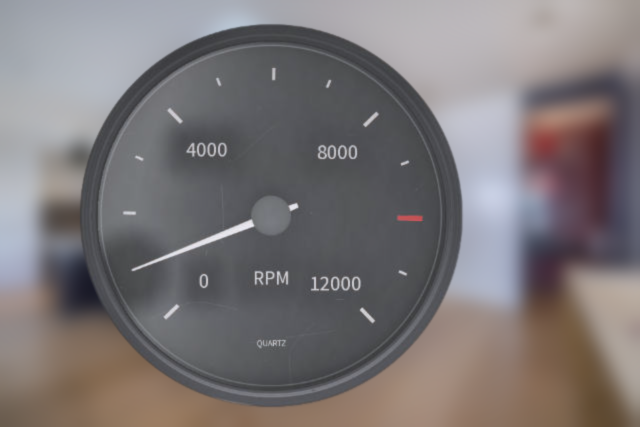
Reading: 1000,rpm
